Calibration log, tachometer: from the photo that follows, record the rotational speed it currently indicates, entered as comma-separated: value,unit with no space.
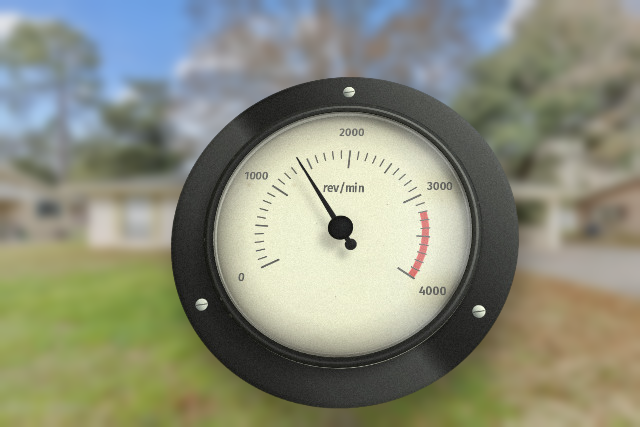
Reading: 1400,rpm
